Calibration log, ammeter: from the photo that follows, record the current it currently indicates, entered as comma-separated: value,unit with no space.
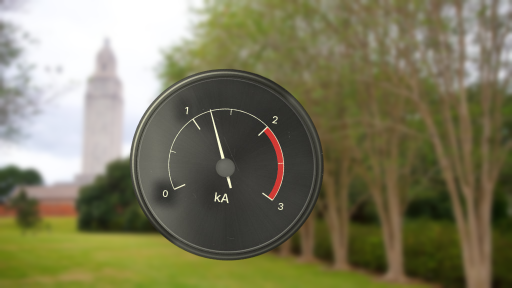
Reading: 1.25,kA
